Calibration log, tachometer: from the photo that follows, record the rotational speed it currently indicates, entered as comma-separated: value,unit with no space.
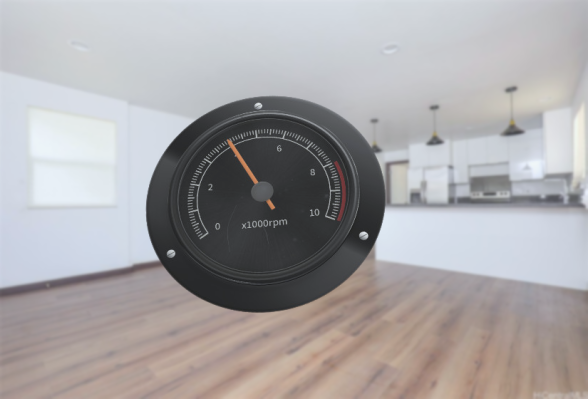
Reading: 4000,rpm
